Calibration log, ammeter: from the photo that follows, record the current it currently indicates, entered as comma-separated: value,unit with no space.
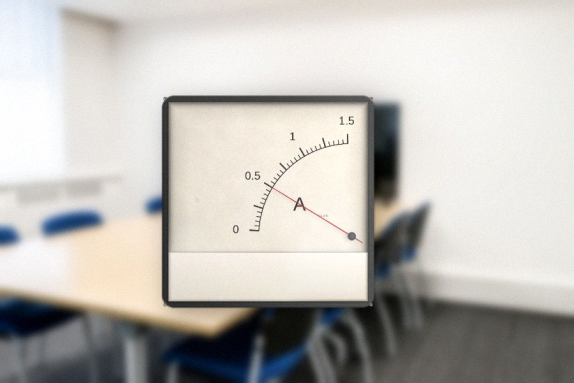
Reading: 0.5,A
